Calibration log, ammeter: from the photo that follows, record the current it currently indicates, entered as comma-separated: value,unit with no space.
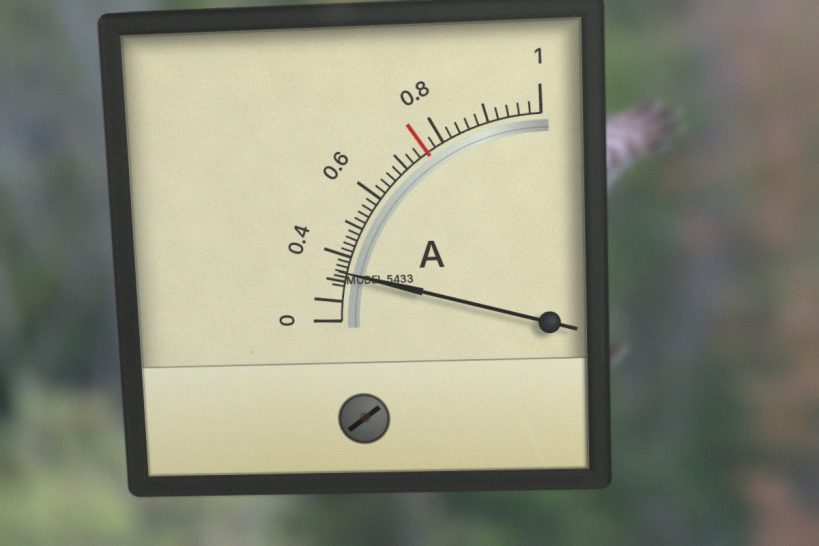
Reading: 0.34,A
